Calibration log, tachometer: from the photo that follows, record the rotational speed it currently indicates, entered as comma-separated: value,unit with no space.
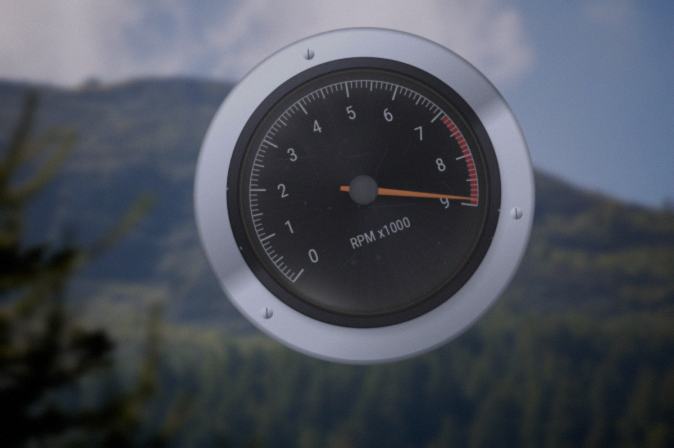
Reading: 8900,rpm
